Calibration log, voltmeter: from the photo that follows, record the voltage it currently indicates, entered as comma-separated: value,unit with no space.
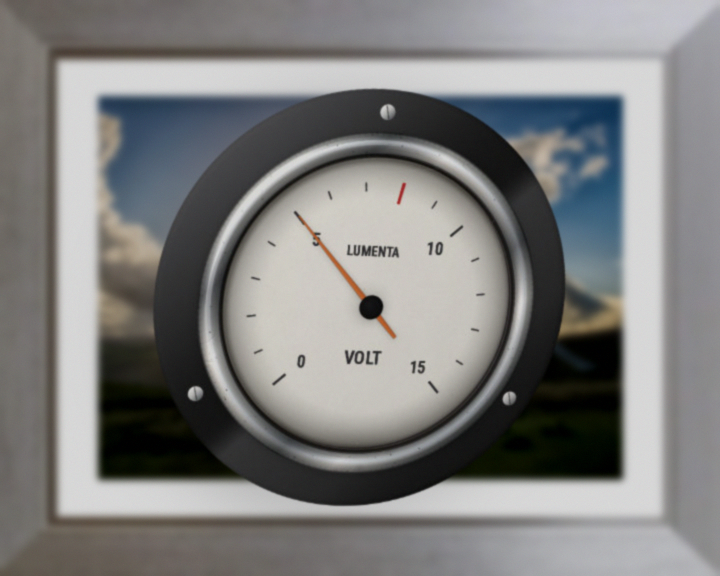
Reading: 5,V
